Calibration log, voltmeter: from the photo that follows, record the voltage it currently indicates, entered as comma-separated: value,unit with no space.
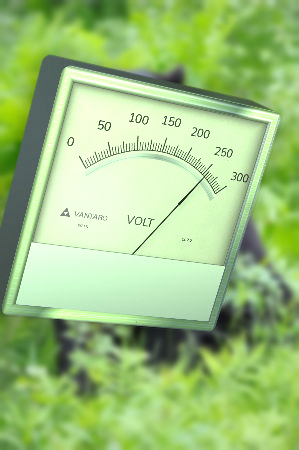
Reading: 250,V
